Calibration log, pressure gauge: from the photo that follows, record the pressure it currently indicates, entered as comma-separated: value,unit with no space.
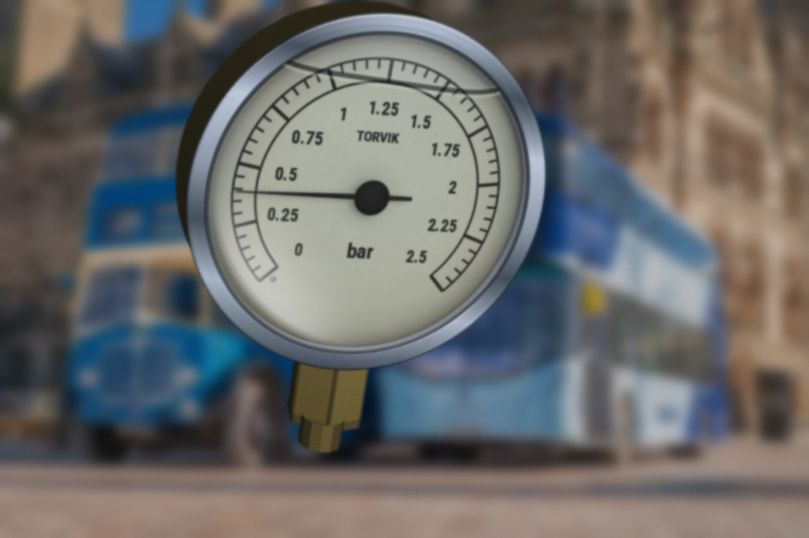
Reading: 0.4,bar
